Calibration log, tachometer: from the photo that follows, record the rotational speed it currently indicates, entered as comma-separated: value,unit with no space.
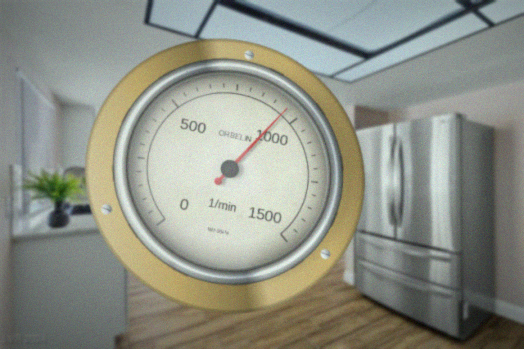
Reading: 950,rpm
